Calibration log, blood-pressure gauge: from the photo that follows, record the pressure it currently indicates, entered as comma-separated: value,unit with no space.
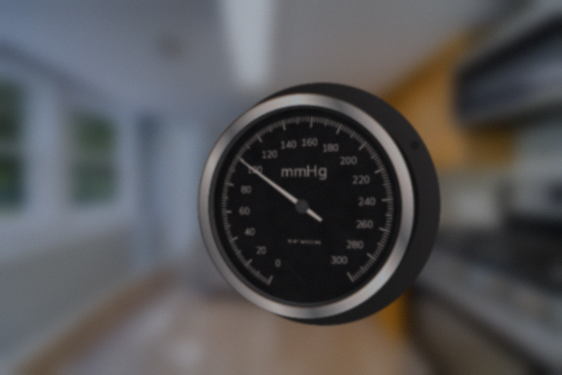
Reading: 100,mmHg
